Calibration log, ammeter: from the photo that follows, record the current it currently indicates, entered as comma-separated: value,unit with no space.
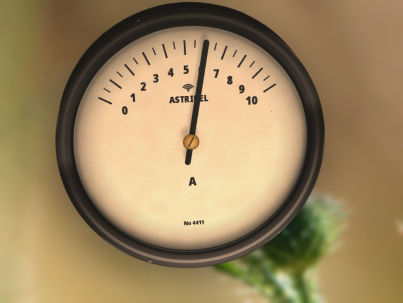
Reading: 6,A
